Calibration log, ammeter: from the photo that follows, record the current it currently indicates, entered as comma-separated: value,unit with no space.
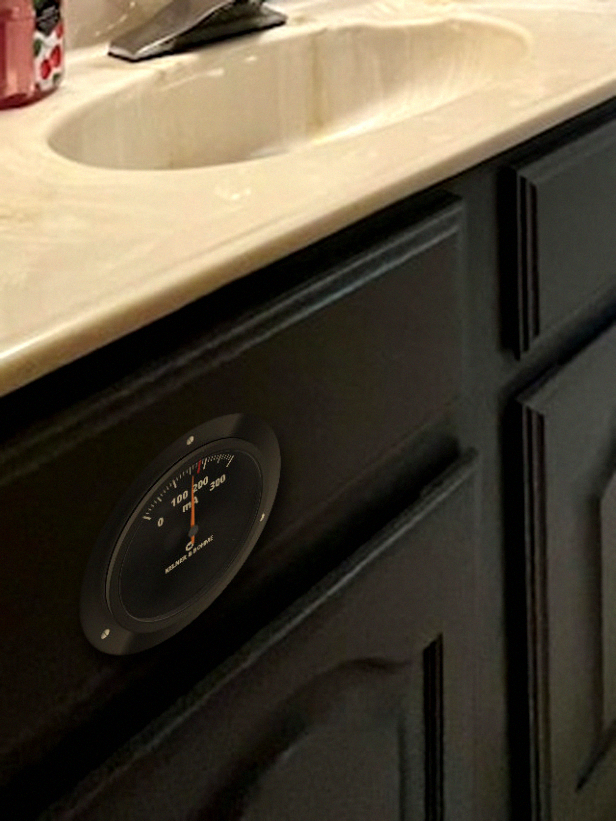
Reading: 150,mA
